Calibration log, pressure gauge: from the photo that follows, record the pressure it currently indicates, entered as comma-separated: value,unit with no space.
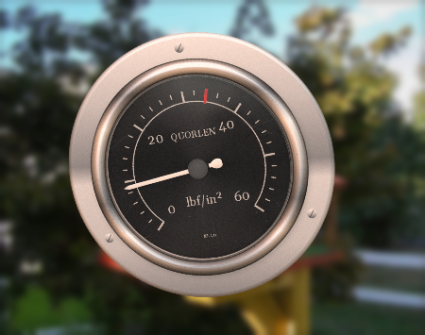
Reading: 9,psi
